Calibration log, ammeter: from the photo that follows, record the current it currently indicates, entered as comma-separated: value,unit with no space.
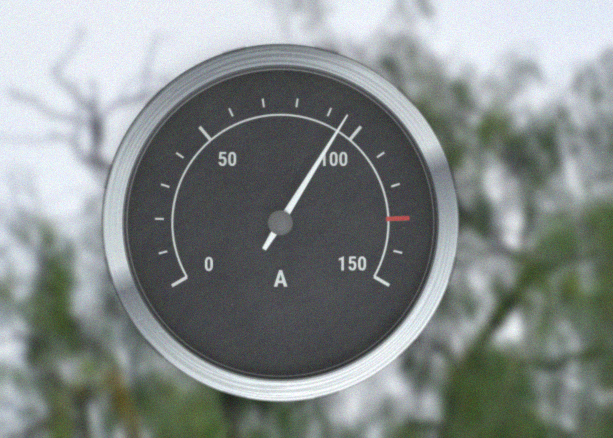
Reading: 95,A
